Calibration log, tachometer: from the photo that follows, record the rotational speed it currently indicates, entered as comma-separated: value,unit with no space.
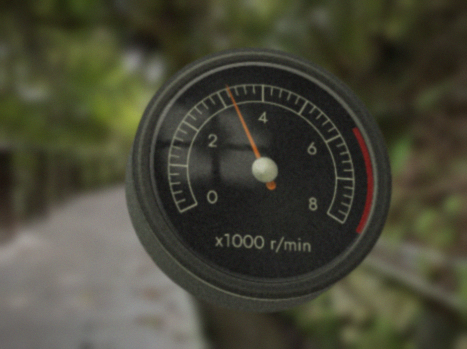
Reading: 3200,rpm
